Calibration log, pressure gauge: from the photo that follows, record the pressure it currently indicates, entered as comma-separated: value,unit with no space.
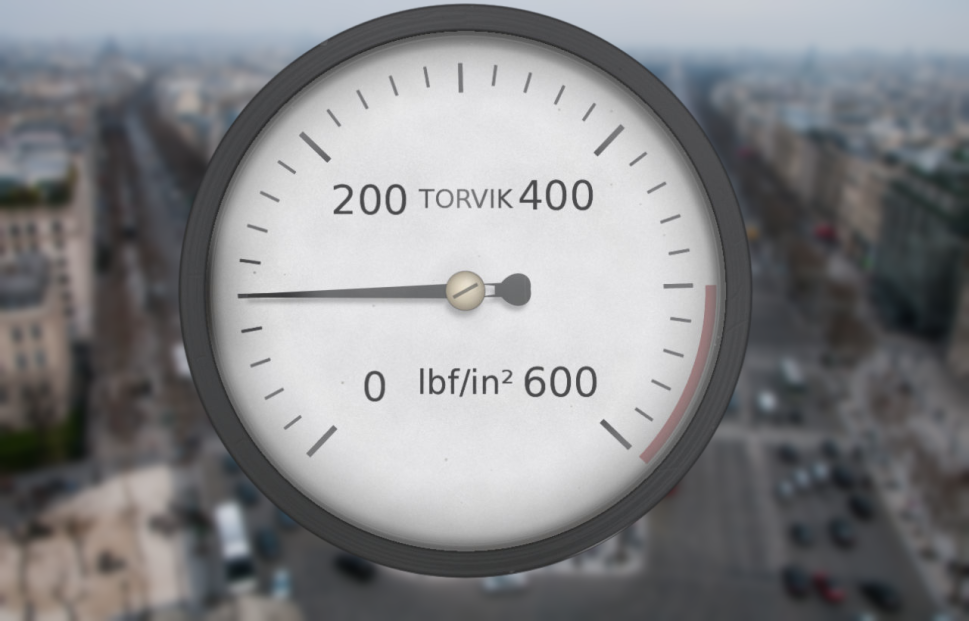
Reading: 100,psi
